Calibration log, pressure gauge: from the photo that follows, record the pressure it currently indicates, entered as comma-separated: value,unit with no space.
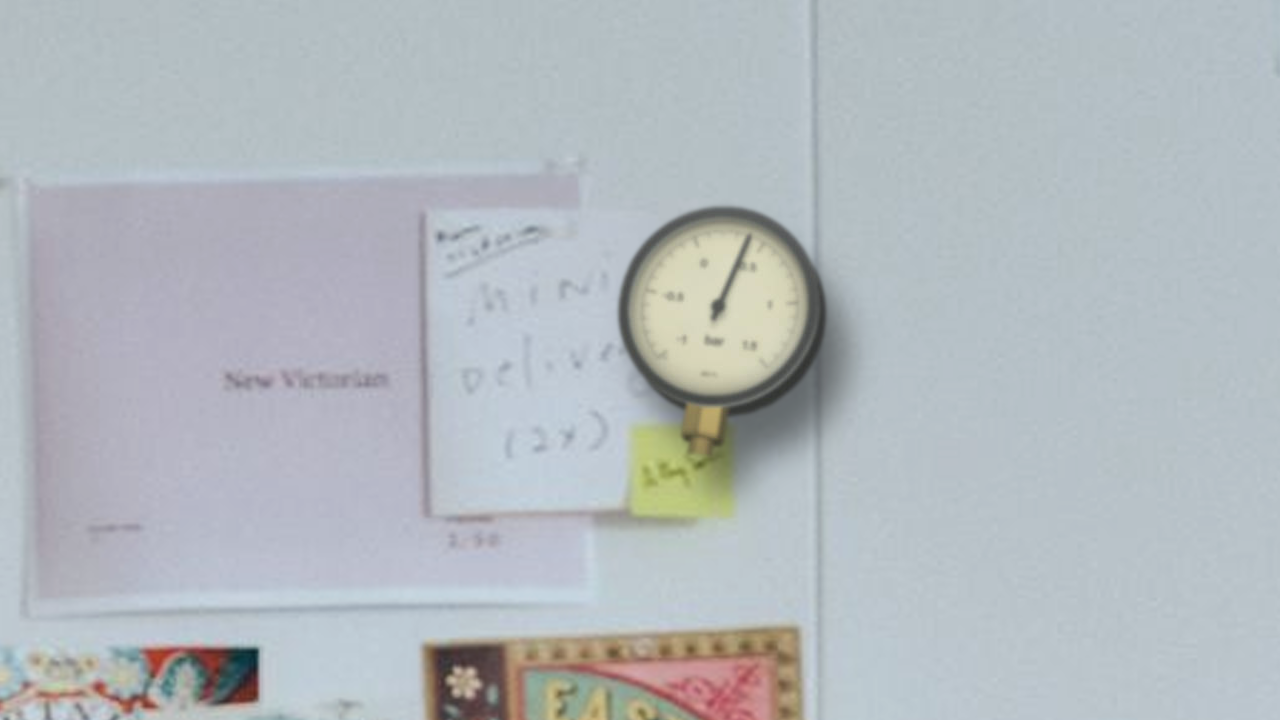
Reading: 0.4,bar
